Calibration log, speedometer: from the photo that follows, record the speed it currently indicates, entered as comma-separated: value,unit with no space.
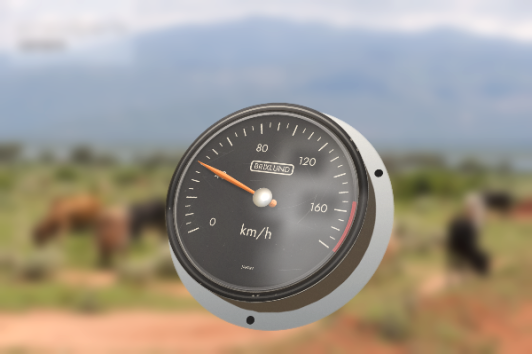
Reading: 40,km/h
